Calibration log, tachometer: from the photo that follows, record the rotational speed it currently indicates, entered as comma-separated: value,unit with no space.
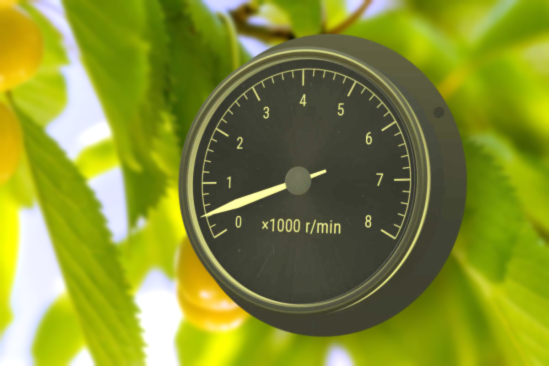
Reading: 400,rpm
